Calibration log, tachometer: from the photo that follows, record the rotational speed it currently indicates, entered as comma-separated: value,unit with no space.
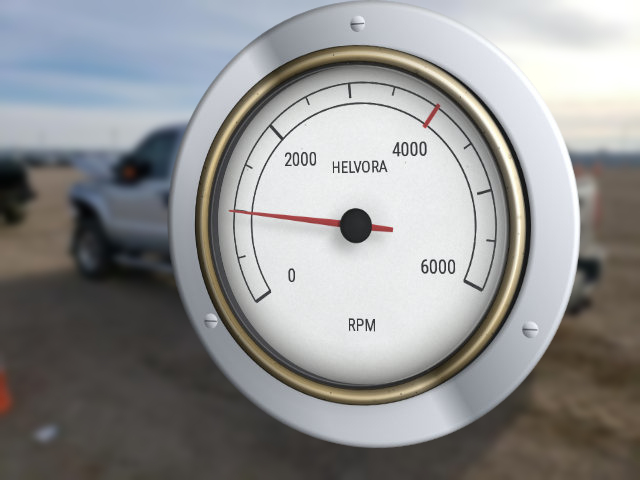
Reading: 1000,rpm
